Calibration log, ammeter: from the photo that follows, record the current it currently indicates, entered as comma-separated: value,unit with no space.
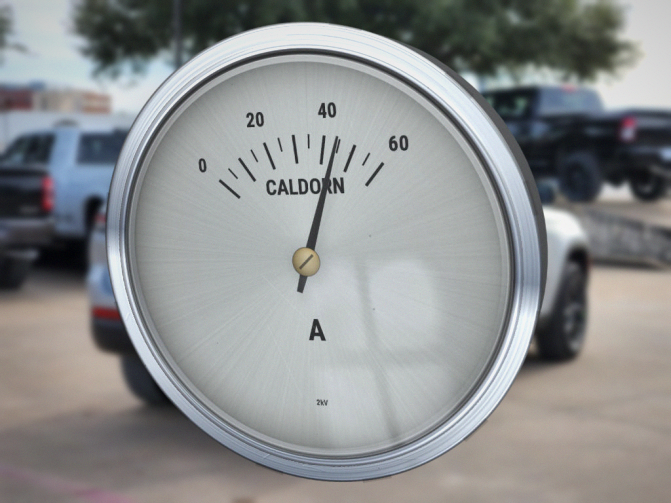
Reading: 45,A
